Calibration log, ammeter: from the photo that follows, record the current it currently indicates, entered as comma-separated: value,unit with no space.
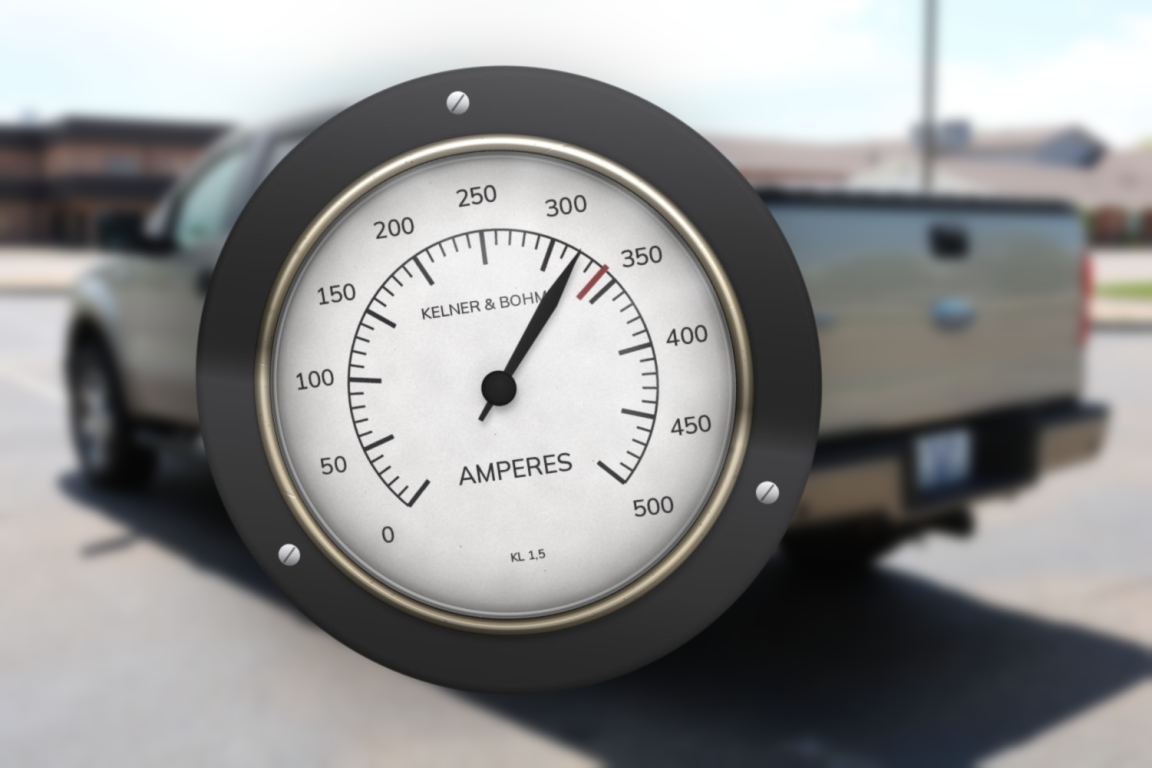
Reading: 320,A
